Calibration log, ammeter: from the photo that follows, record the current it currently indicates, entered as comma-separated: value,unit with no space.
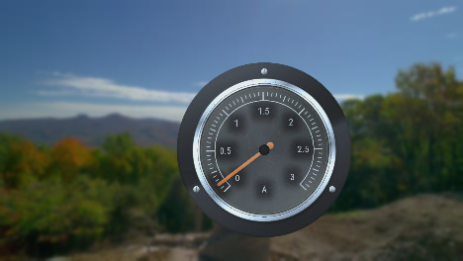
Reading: 0.1,A
